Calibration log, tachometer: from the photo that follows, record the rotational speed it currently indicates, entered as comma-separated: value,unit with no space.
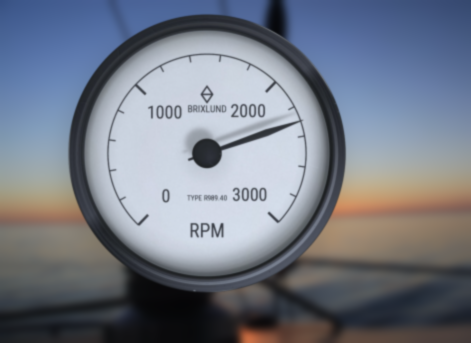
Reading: 2300,rpm
